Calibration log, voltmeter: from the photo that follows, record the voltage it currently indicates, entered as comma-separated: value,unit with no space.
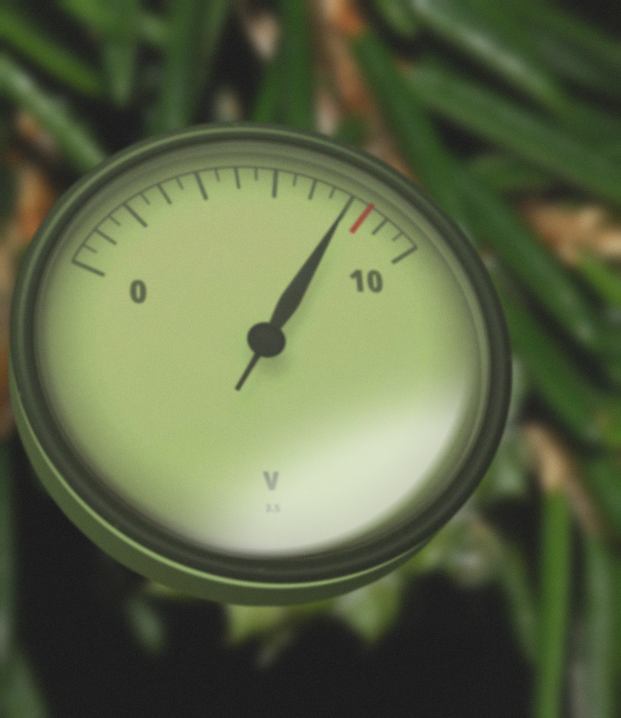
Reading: 8,V
